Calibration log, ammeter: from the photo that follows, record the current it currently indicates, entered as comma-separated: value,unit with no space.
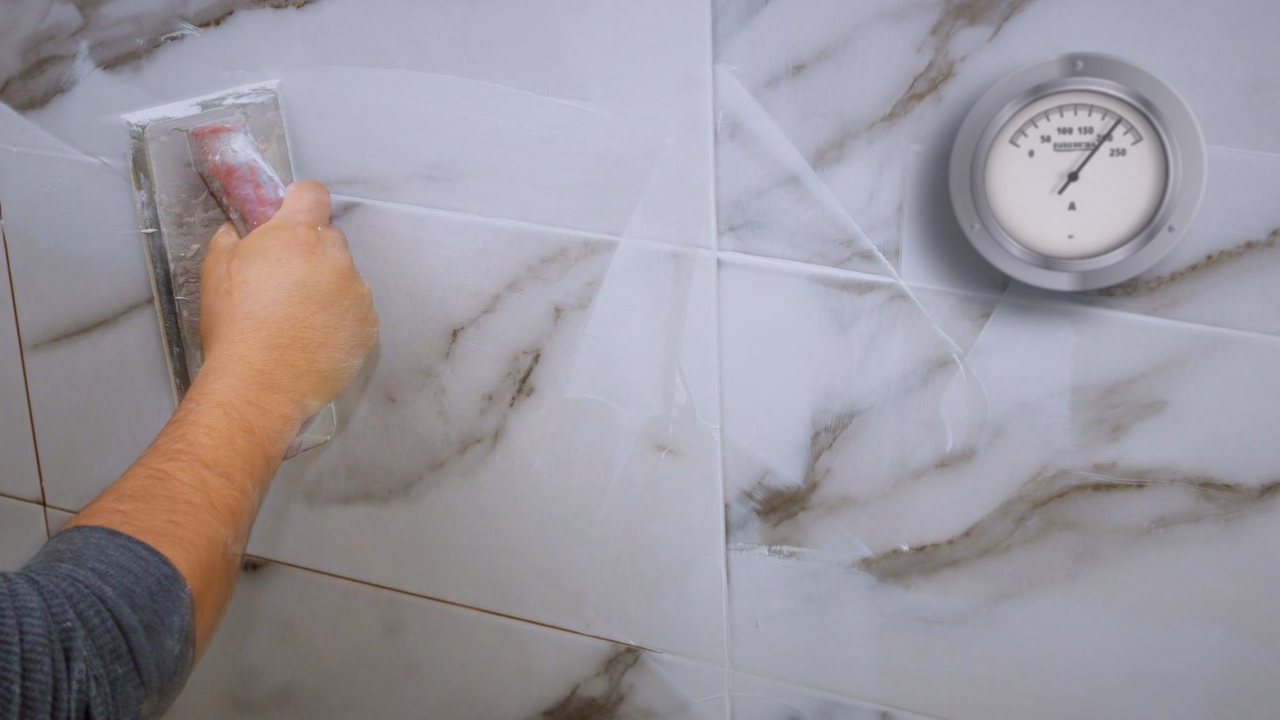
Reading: 200,A
